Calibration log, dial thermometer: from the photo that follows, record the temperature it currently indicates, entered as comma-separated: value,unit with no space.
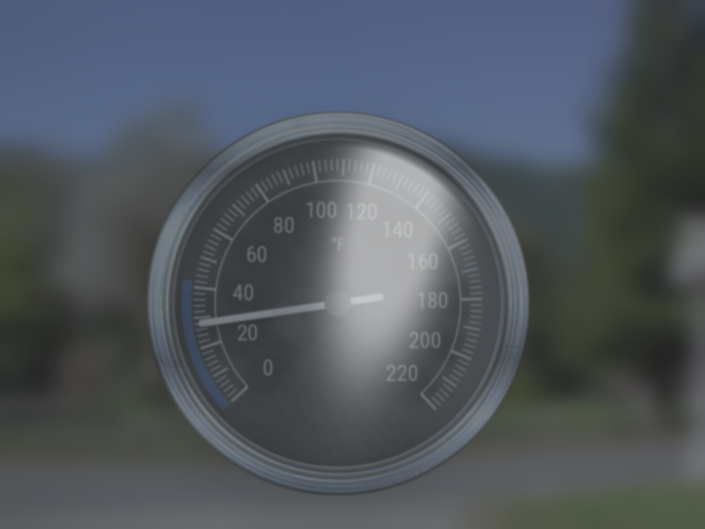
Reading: 28,°F
